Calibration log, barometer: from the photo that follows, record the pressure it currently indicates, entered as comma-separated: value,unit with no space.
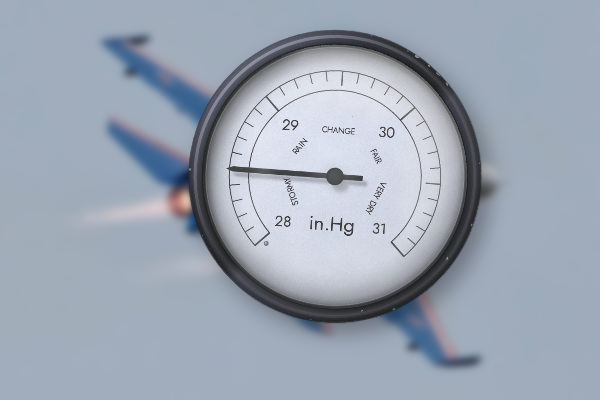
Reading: 28.5,inHg
